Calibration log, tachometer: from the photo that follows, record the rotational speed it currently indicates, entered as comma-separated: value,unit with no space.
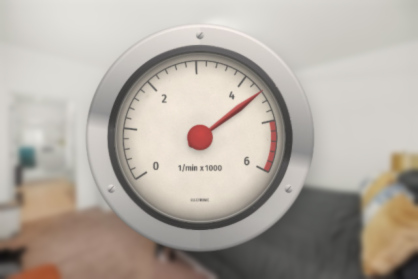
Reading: 4400,rpm
